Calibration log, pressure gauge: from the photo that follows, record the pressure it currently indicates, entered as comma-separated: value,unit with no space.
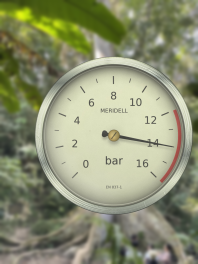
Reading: 14,bar
